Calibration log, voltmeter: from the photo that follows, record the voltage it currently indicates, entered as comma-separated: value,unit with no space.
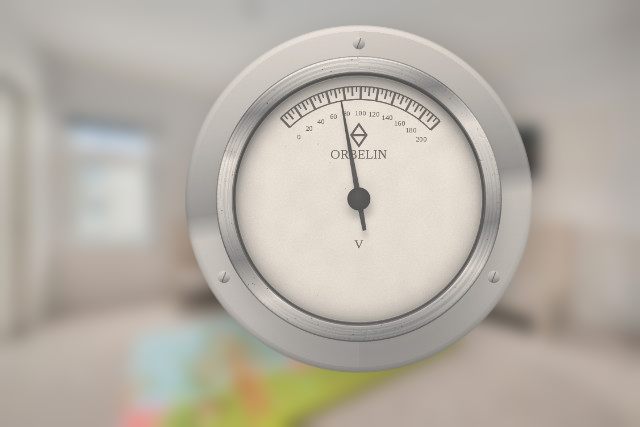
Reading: 75,V
